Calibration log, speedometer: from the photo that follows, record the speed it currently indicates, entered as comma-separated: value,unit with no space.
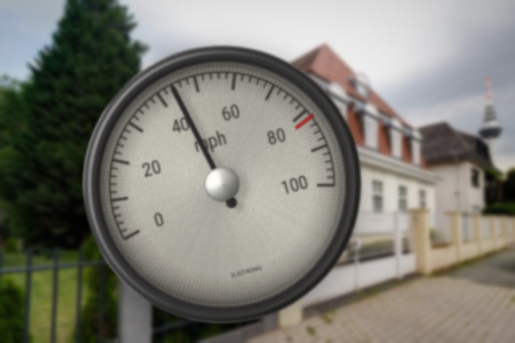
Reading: 44,mph
